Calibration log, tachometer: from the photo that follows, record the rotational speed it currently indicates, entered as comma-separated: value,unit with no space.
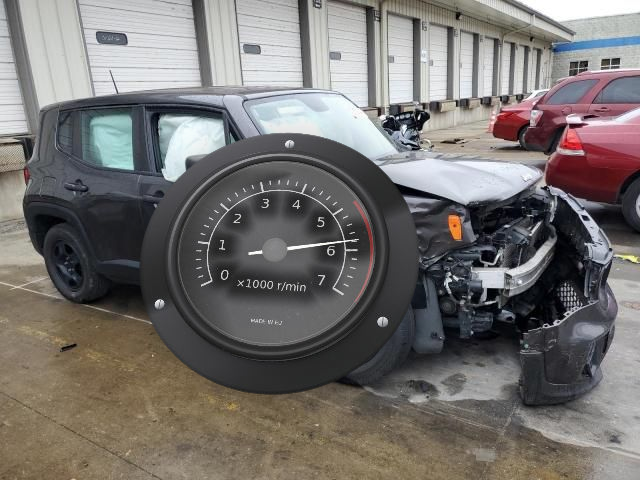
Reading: 5800,rpm
